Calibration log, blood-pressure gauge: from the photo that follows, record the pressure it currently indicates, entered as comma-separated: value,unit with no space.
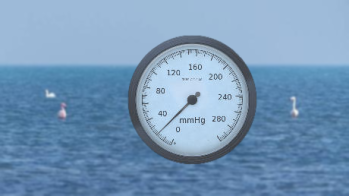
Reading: 20,mmHg
